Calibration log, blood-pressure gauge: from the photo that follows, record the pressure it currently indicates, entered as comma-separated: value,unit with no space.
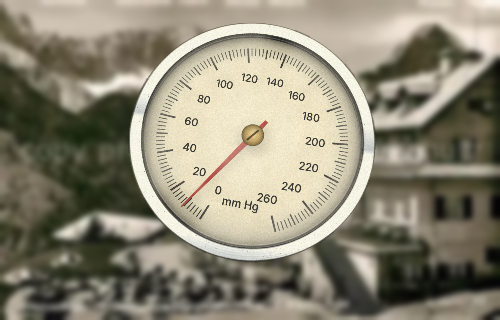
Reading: 10,mmHg
